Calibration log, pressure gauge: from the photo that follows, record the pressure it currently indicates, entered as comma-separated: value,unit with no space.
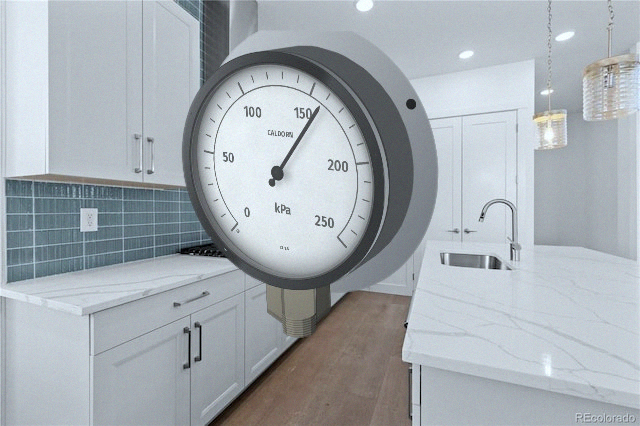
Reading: 160,kPa
